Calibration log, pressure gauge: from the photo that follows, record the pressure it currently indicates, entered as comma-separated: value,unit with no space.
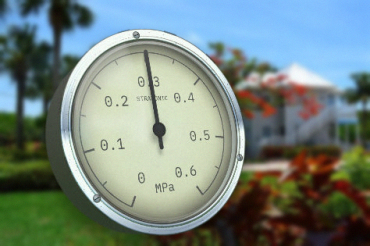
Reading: 0.3,MPa
